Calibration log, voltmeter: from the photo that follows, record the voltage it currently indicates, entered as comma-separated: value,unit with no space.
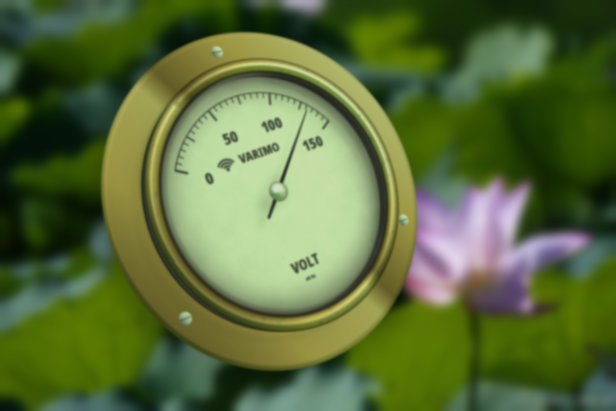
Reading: 130,V
